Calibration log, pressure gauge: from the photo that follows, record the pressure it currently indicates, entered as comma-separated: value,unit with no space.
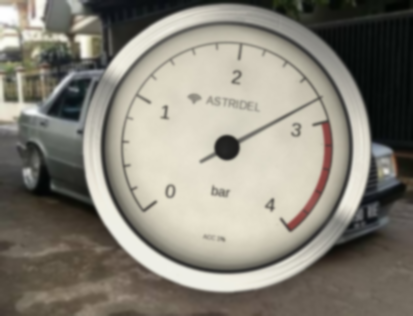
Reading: 2.8,bar
